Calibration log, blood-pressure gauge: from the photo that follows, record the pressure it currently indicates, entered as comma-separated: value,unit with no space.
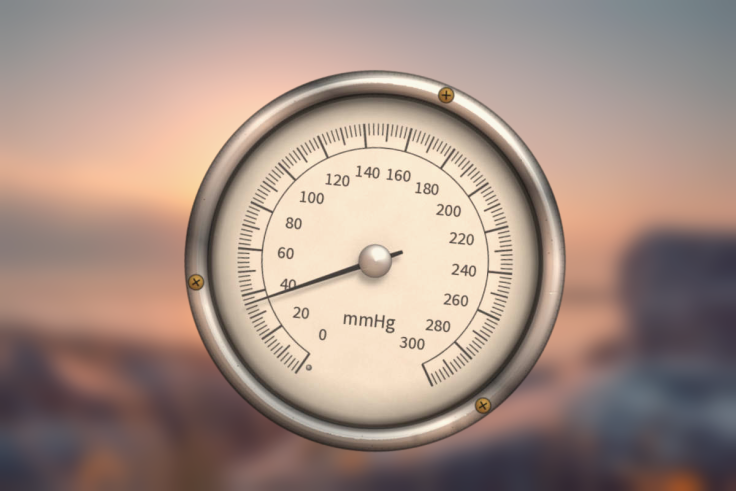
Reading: 36,mmHg
